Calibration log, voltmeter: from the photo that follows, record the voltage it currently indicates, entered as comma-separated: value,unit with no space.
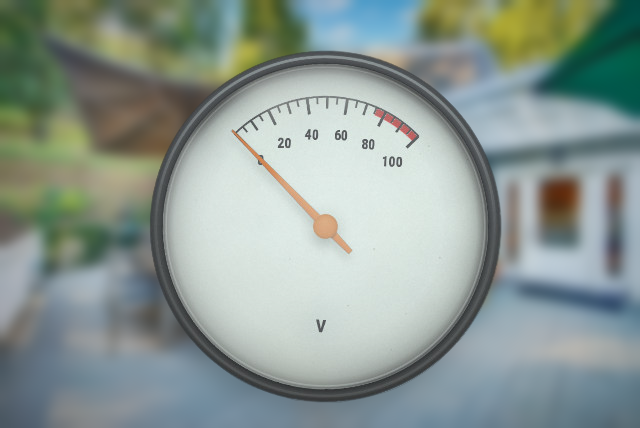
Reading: 0,V
